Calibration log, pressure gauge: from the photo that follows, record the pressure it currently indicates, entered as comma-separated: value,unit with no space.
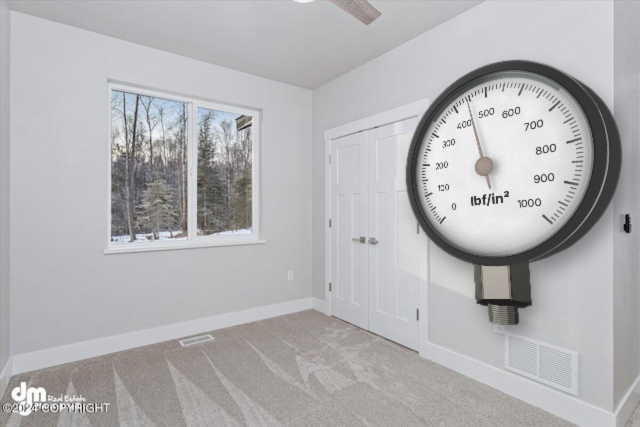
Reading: 450,psi
